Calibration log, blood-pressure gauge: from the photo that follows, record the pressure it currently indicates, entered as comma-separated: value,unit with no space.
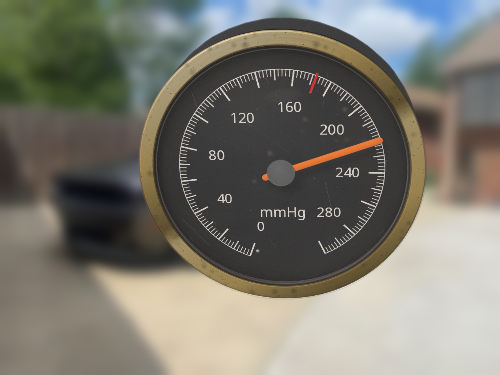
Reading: 220,mmHg
